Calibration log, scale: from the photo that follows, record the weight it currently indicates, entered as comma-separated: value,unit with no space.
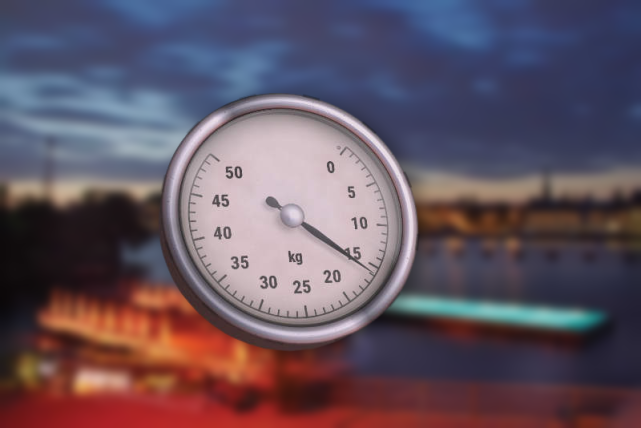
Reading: 16,kg
